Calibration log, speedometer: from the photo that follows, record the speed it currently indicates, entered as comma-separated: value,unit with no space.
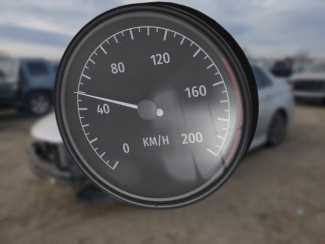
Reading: 50,km/h
